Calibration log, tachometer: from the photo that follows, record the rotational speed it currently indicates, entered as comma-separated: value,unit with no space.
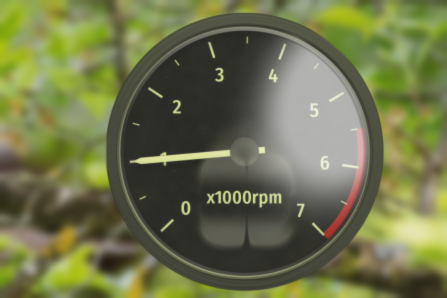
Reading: 1000,rpm
